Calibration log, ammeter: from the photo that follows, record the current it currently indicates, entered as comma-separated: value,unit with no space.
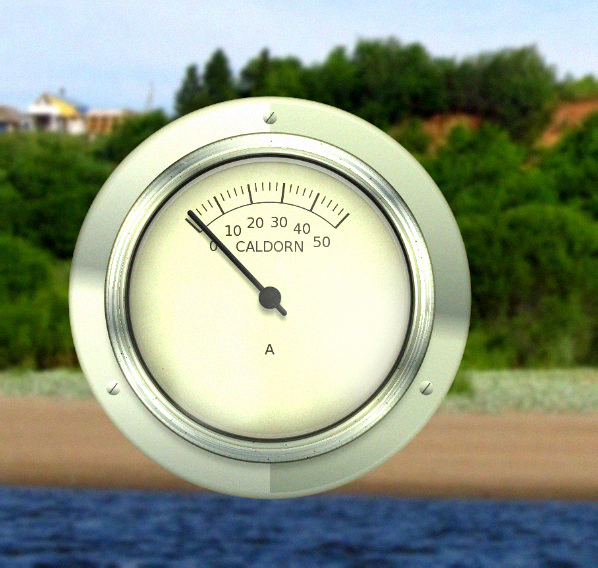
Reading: 2,A
